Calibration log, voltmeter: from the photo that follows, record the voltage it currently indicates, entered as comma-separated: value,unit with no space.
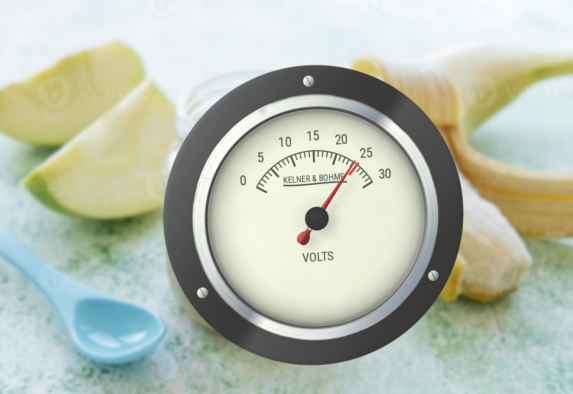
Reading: 24,V
